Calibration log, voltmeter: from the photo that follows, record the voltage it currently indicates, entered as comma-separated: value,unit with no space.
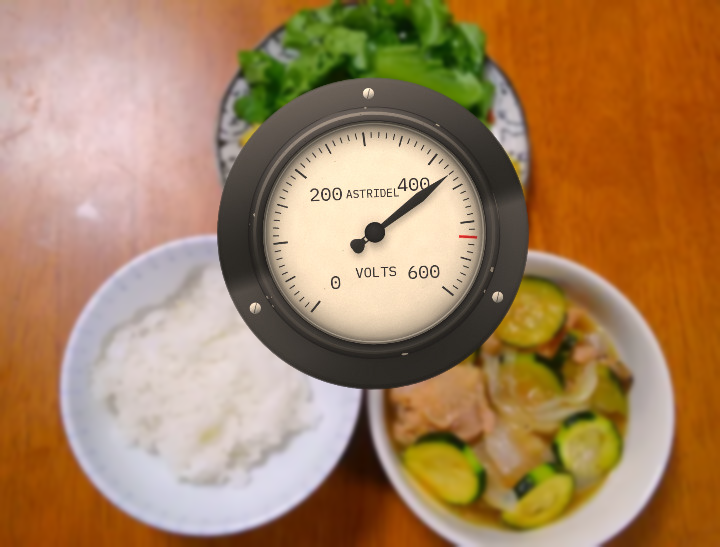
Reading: 430,V
